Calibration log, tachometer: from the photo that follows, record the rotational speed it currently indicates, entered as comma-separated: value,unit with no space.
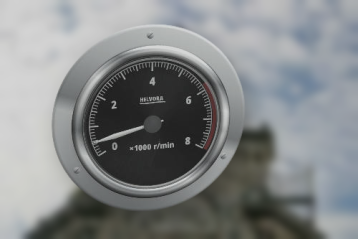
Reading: 500,rpm
